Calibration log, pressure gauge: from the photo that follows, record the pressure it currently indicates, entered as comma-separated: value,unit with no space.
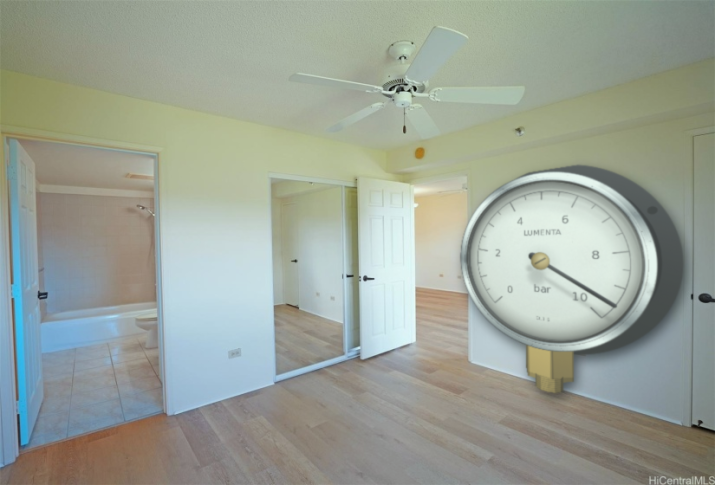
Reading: 9.5,bar
